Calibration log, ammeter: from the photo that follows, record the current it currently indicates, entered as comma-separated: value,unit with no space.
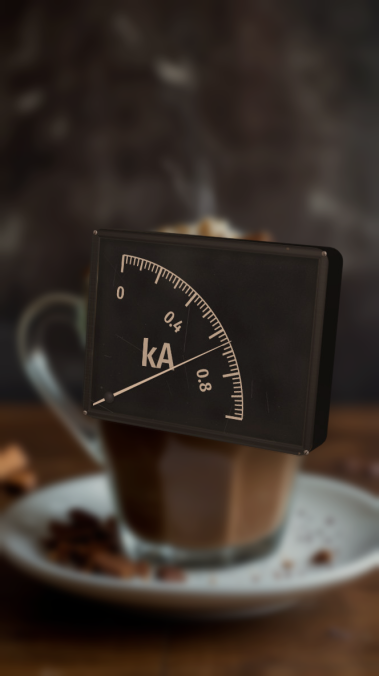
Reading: 0.66,kA
